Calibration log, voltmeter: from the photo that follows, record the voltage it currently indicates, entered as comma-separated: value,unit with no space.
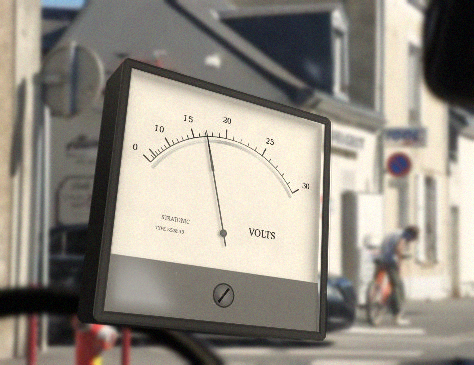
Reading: 17,V
